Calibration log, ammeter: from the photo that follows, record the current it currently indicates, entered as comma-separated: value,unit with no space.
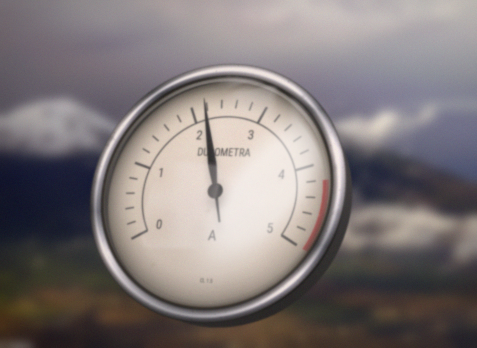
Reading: 2.2,A
